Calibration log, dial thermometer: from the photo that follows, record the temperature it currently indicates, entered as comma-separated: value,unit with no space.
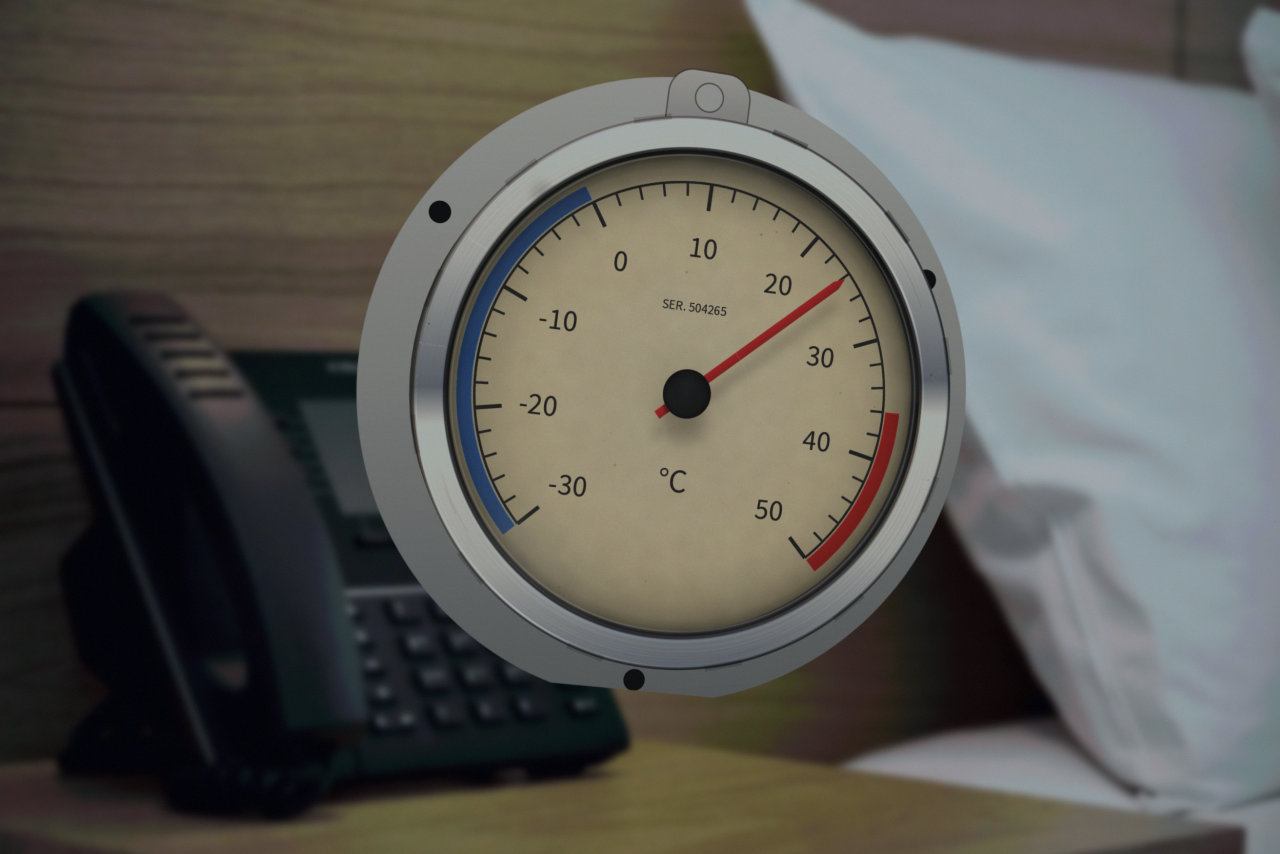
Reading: 24,°C
